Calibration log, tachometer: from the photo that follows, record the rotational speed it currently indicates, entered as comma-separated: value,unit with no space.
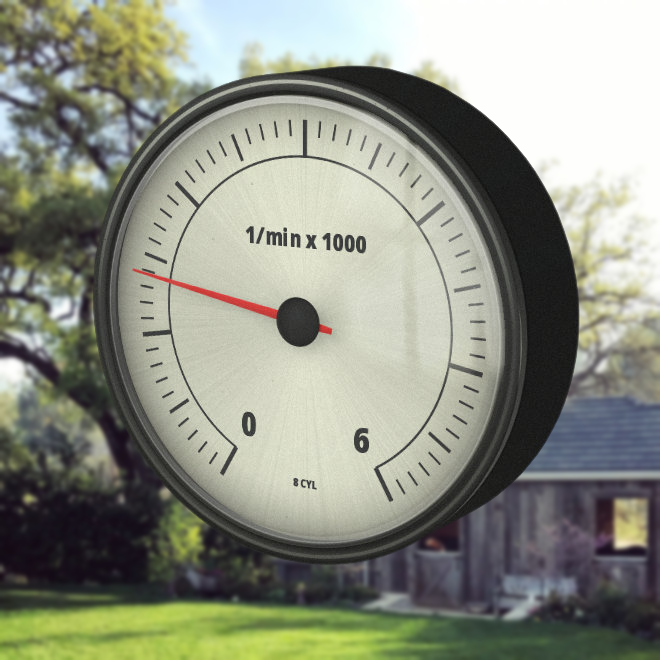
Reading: 1400,rpm
